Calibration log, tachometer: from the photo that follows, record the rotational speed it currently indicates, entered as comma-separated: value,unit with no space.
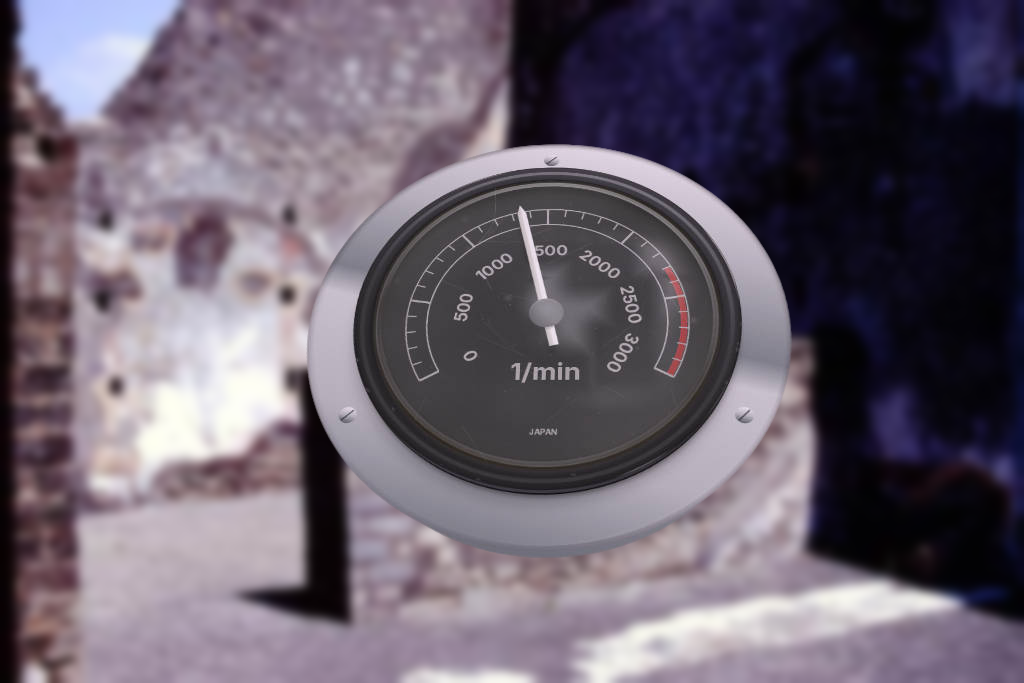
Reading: 1350,rpm
